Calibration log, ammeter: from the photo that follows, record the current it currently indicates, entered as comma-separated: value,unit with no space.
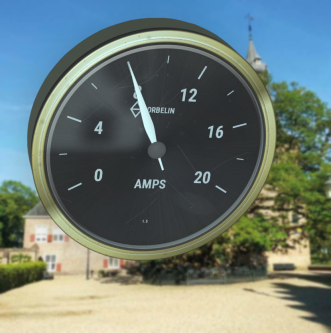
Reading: 8,A
